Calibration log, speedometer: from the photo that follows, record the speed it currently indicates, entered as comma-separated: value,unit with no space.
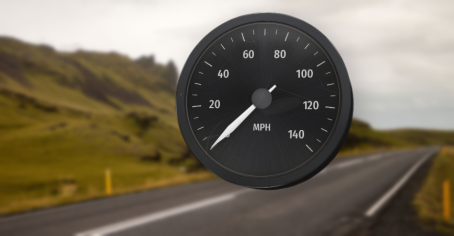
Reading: 0,mph
